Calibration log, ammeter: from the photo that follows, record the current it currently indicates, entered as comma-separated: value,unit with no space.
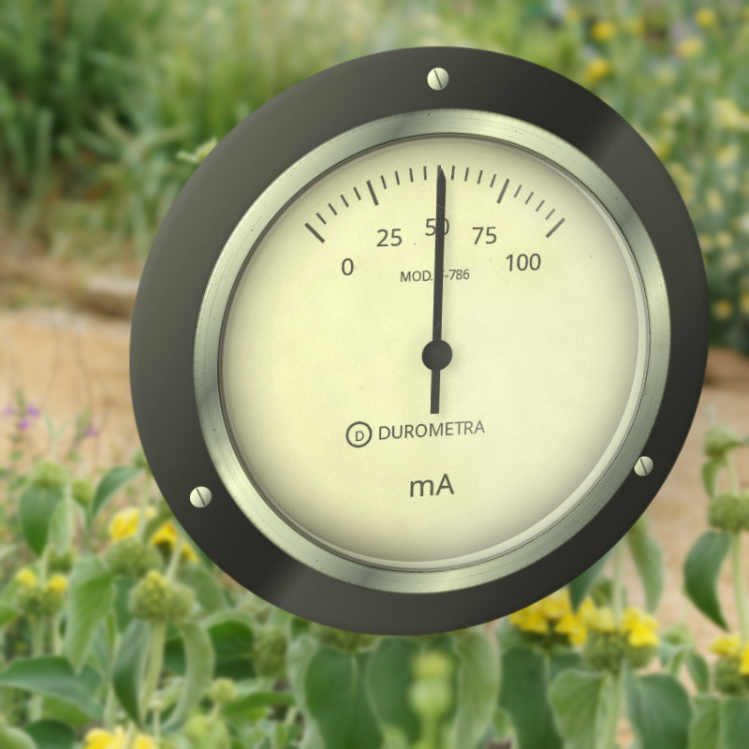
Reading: 50,mA
